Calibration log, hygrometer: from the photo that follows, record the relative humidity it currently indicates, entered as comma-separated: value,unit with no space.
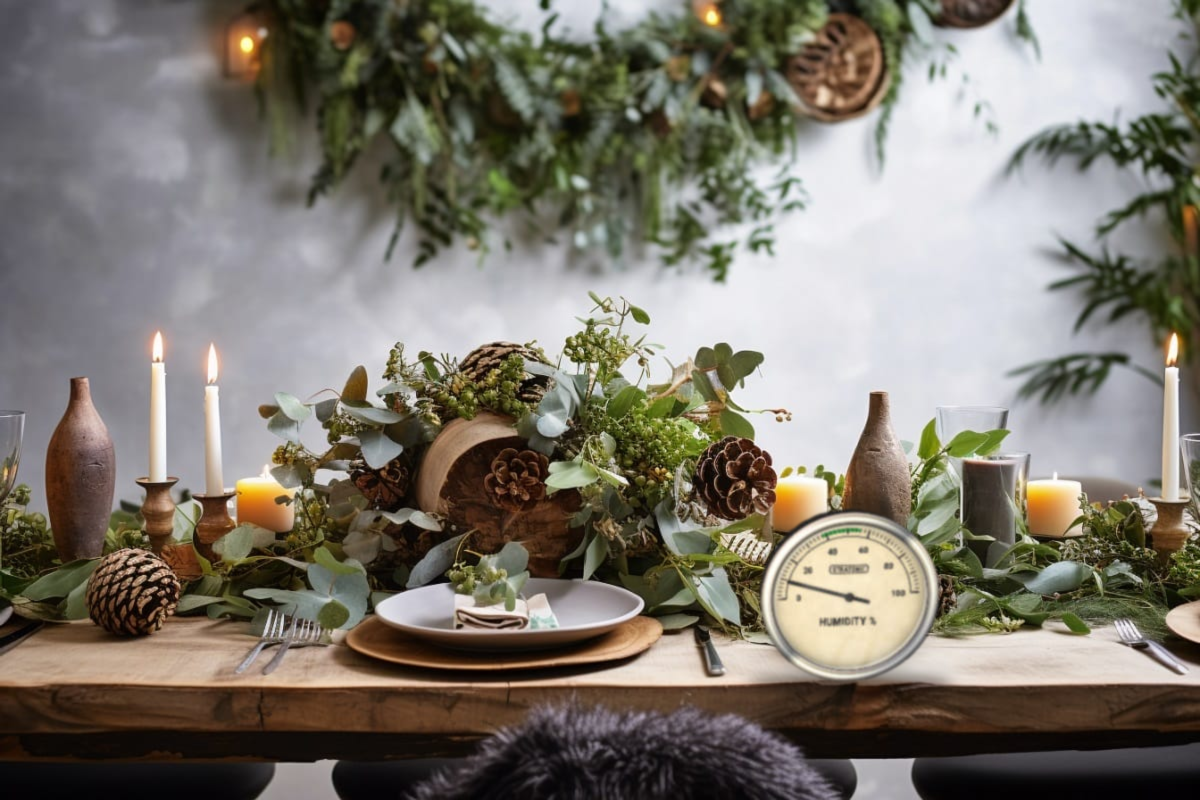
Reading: 10,%
